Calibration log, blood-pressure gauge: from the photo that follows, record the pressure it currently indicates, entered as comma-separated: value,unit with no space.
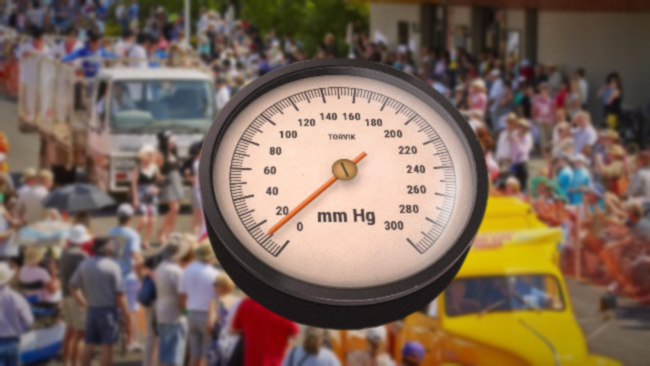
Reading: 10,mmHg
